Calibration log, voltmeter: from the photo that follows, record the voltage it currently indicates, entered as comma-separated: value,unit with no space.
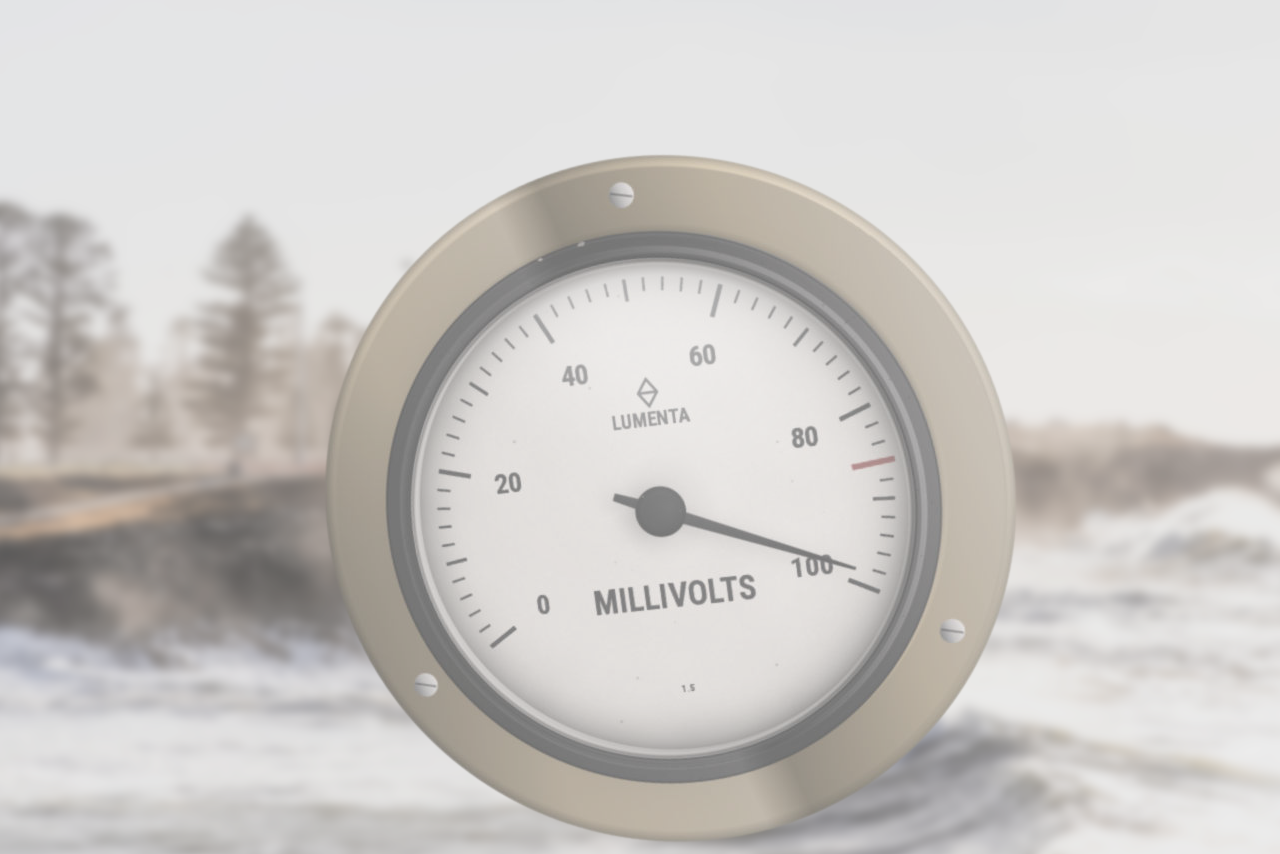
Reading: 98,mV
